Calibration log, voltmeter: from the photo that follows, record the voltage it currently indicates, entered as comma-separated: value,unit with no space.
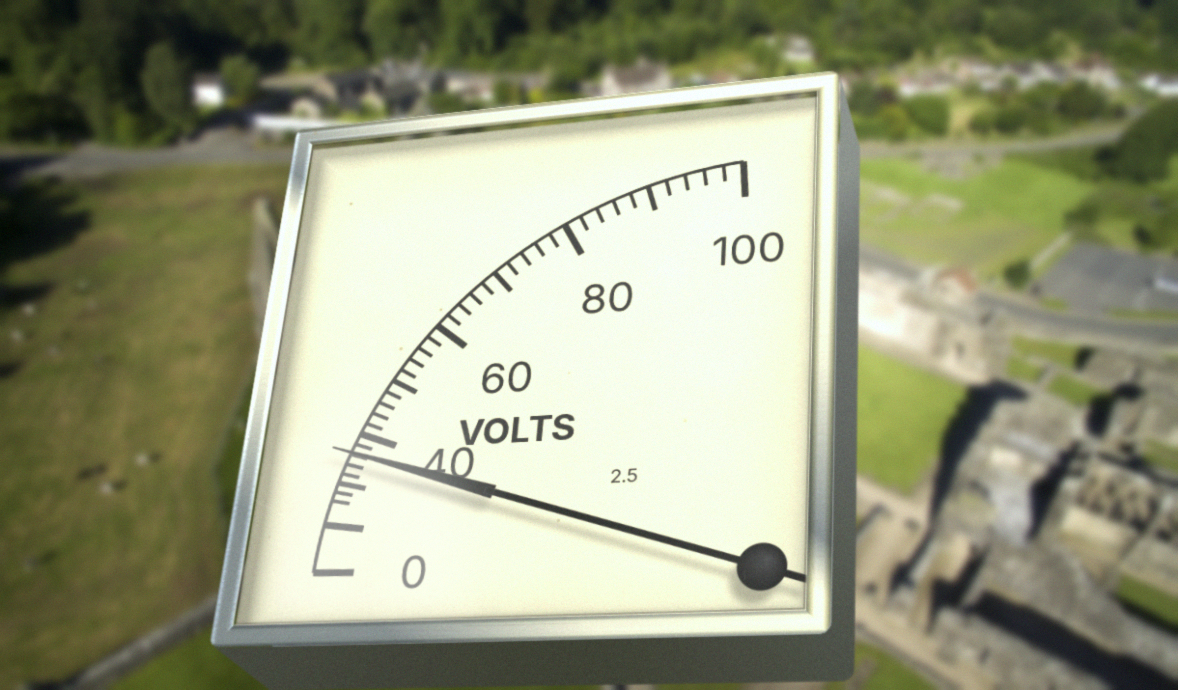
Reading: 36,V
